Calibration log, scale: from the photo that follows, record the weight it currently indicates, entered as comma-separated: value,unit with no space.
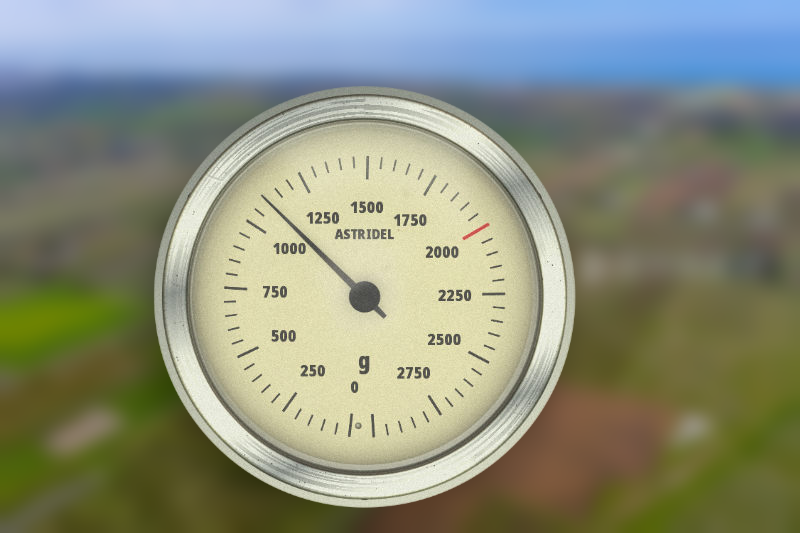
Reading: 1100,g
